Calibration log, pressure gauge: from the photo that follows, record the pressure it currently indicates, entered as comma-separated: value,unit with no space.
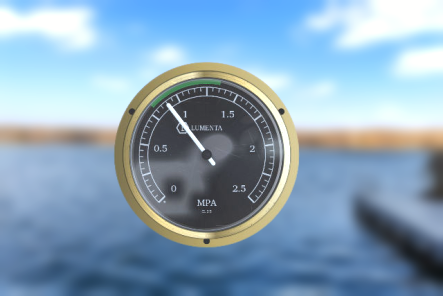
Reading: 0.9,MPa
